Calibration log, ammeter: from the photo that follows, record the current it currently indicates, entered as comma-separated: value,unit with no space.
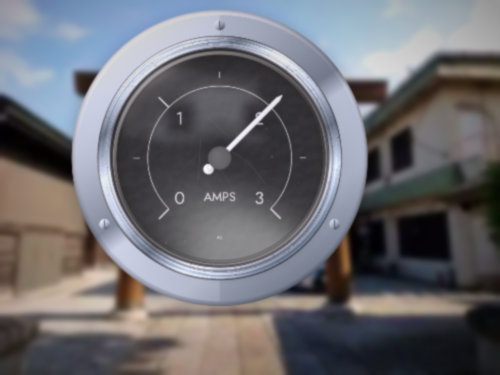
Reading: 2,A
